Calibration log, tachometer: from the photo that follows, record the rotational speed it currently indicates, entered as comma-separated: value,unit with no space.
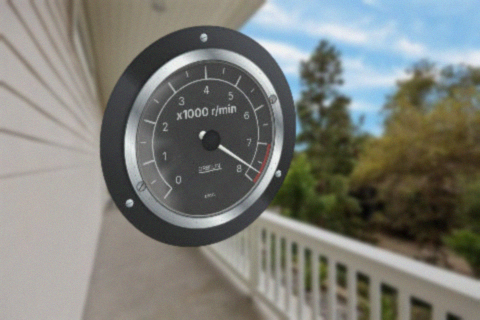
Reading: 7750,rpm
